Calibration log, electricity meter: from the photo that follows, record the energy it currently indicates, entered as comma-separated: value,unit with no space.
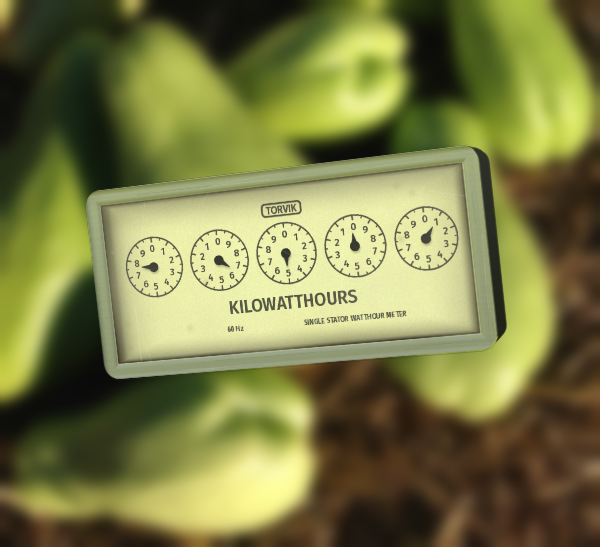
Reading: 76501,kWh
